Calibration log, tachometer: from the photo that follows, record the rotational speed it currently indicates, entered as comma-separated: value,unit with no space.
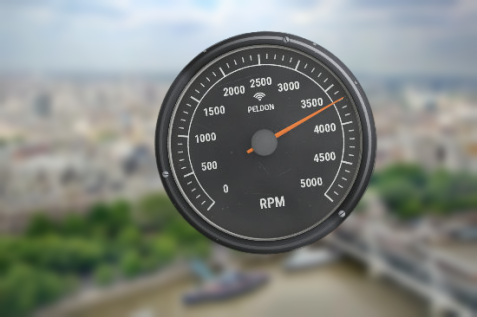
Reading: 3700,rpm
